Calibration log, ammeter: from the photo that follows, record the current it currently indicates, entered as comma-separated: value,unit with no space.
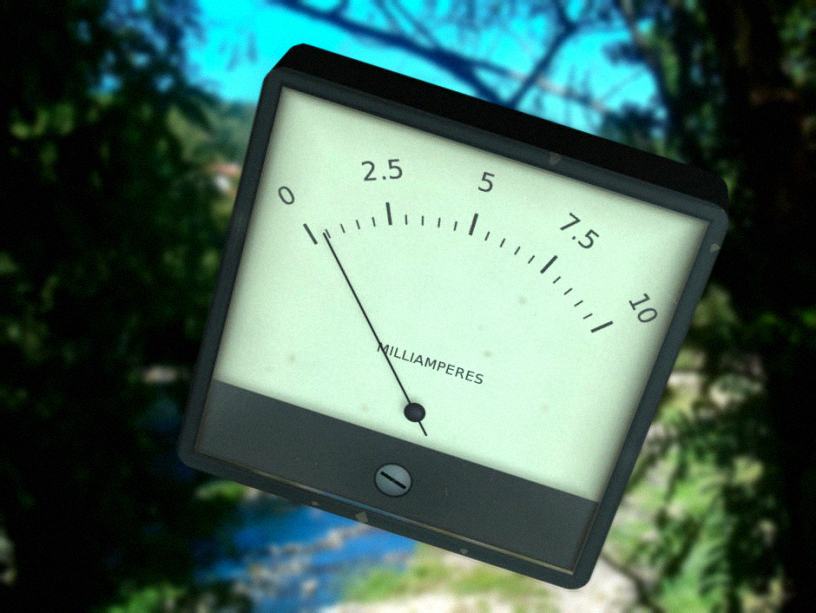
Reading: 0.5,mA
